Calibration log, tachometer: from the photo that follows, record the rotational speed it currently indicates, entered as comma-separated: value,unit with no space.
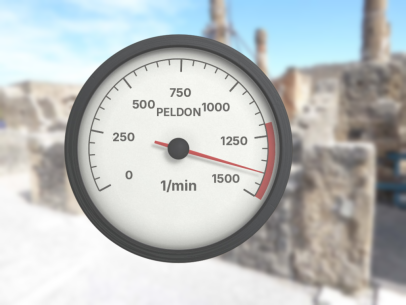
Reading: 1400,rpm
